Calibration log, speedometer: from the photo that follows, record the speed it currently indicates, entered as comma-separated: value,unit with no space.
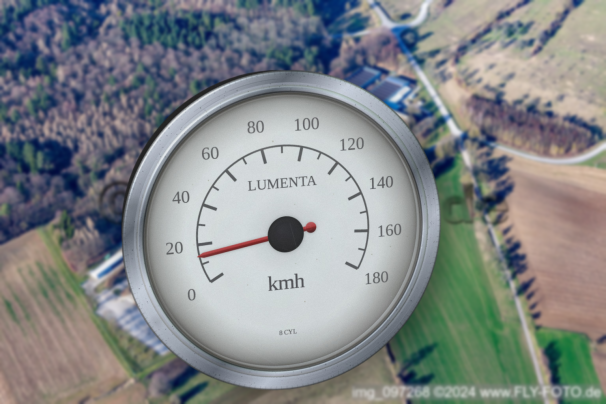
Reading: 15,km/h
